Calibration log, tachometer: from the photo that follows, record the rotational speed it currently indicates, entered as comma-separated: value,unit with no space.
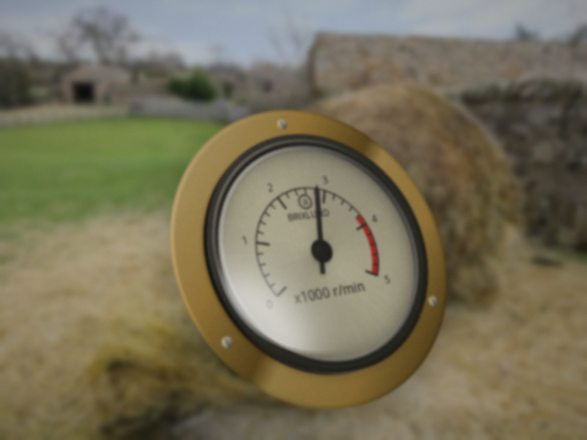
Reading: 2800,rpm
